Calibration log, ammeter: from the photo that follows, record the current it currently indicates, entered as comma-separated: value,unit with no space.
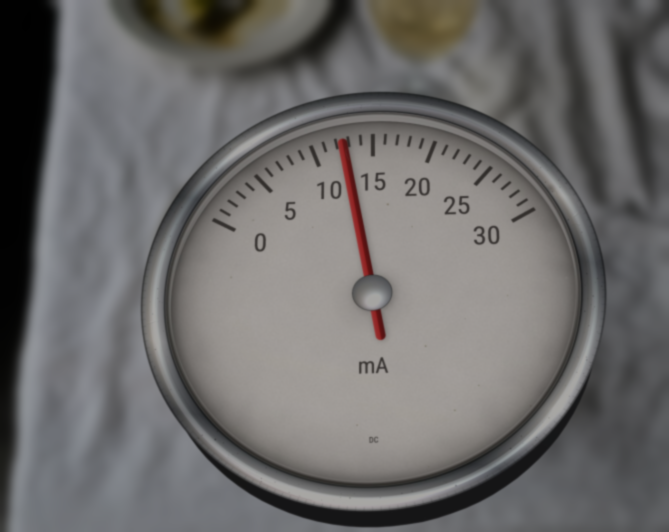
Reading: 12.5,mA
